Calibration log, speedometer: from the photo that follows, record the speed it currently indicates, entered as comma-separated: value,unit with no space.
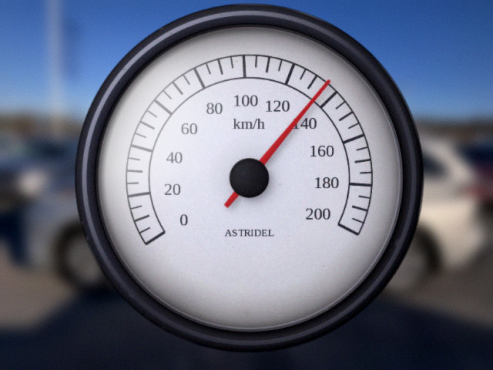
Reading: 135,km/h
